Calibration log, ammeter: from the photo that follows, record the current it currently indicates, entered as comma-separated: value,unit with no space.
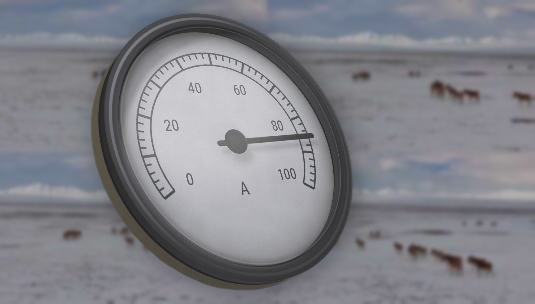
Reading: 86,A
